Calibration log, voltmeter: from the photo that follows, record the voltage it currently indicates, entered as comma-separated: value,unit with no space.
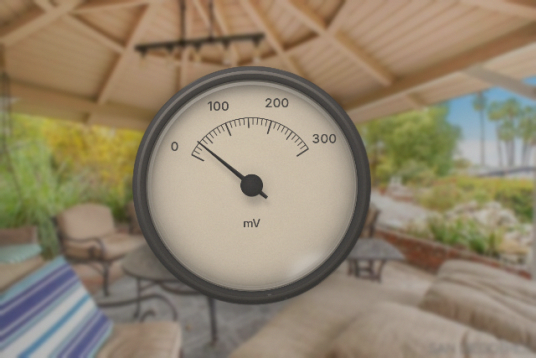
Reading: 30,mV
